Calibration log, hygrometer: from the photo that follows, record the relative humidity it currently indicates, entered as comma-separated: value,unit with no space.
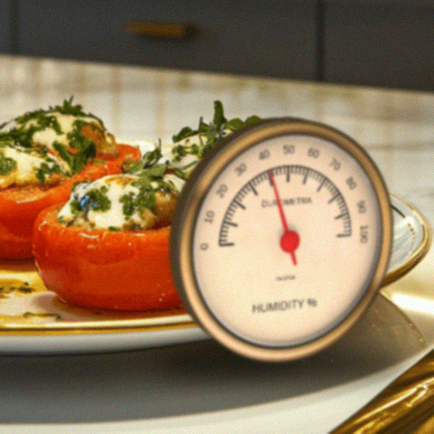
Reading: 40,%
